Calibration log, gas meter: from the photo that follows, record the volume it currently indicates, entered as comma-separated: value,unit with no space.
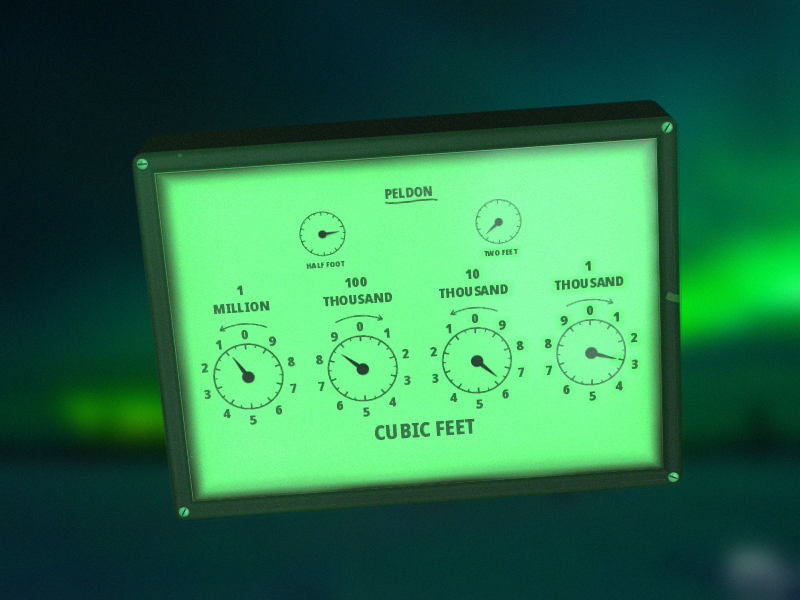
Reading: 86300,ft³
